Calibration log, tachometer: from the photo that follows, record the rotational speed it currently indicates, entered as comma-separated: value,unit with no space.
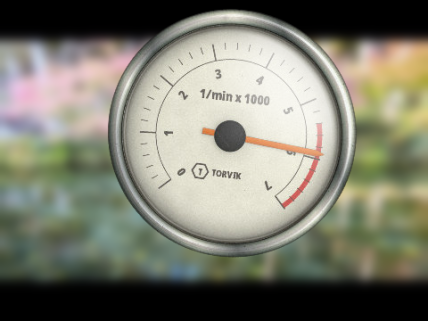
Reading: 5900,rpm
